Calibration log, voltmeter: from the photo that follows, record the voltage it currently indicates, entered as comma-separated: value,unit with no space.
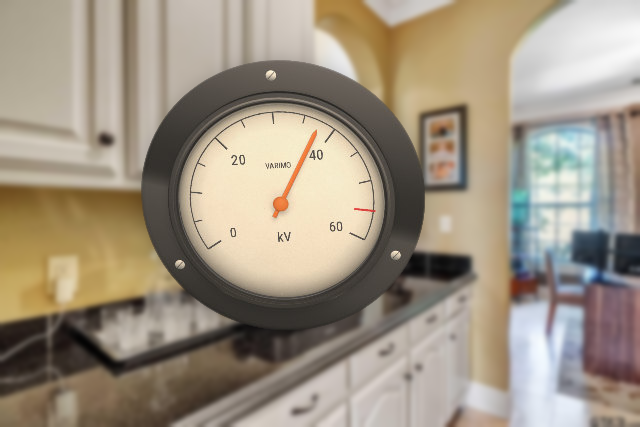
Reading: 37.5,kV
